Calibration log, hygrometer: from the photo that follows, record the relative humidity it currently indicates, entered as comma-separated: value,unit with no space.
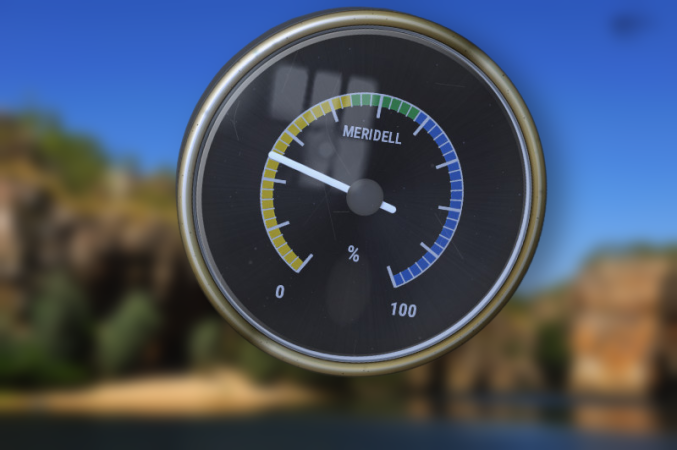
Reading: 25,%
